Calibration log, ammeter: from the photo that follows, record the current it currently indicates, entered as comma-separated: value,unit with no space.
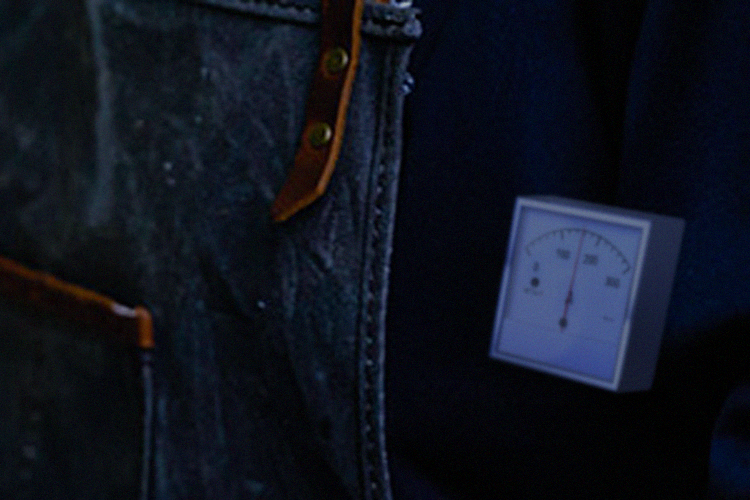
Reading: 160,A
